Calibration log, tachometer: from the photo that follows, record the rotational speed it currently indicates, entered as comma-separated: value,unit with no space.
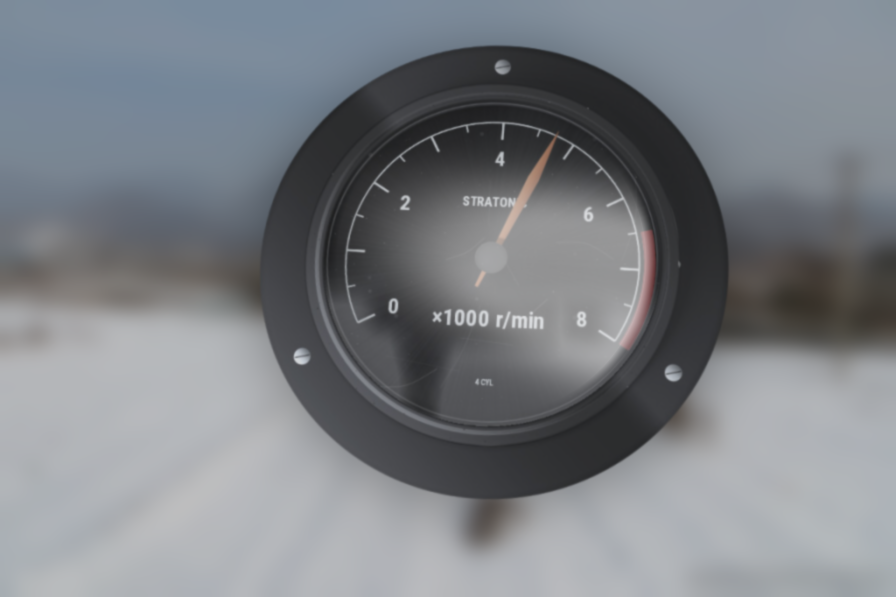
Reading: 4750,rpm
